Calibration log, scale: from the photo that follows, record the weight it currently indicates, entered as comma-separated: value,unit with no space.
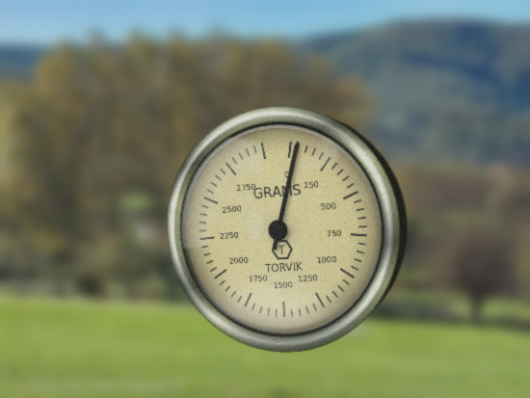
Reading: 50,g
